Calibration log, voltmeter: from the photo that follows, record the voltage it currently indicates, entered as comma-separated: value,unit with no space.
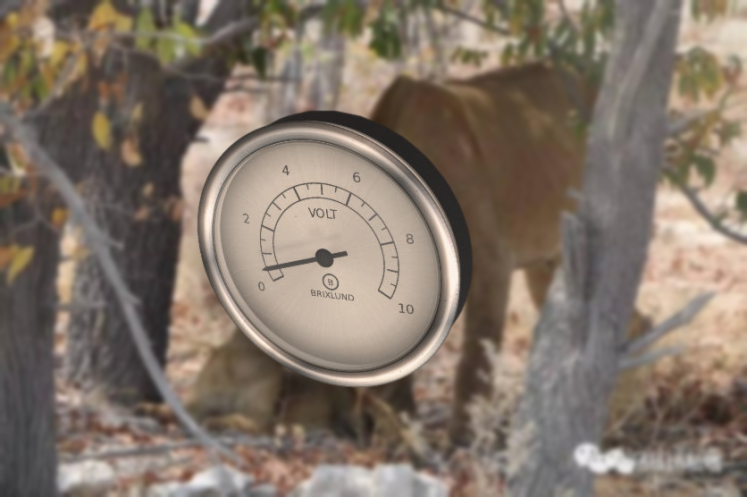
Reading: 0.5,V
